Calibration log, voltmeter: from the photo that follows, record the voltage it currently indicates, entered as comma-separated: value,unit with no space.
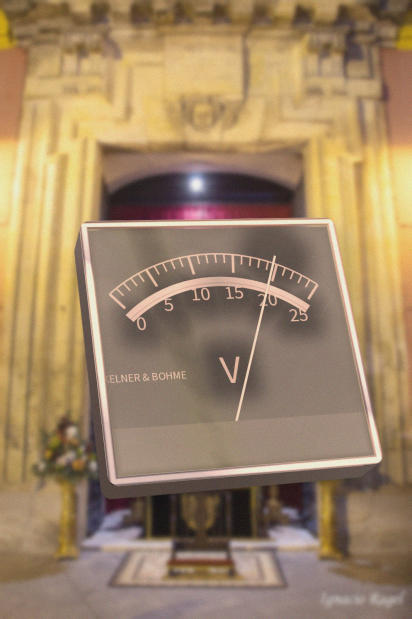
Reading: 19.5,V
